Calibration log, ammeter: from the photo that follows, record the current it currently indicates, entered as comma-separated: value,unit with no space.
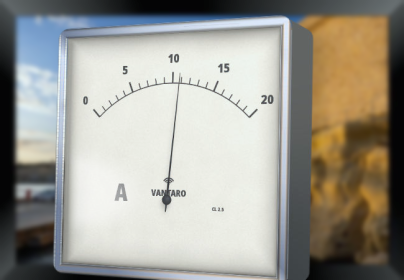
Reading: 11,A
